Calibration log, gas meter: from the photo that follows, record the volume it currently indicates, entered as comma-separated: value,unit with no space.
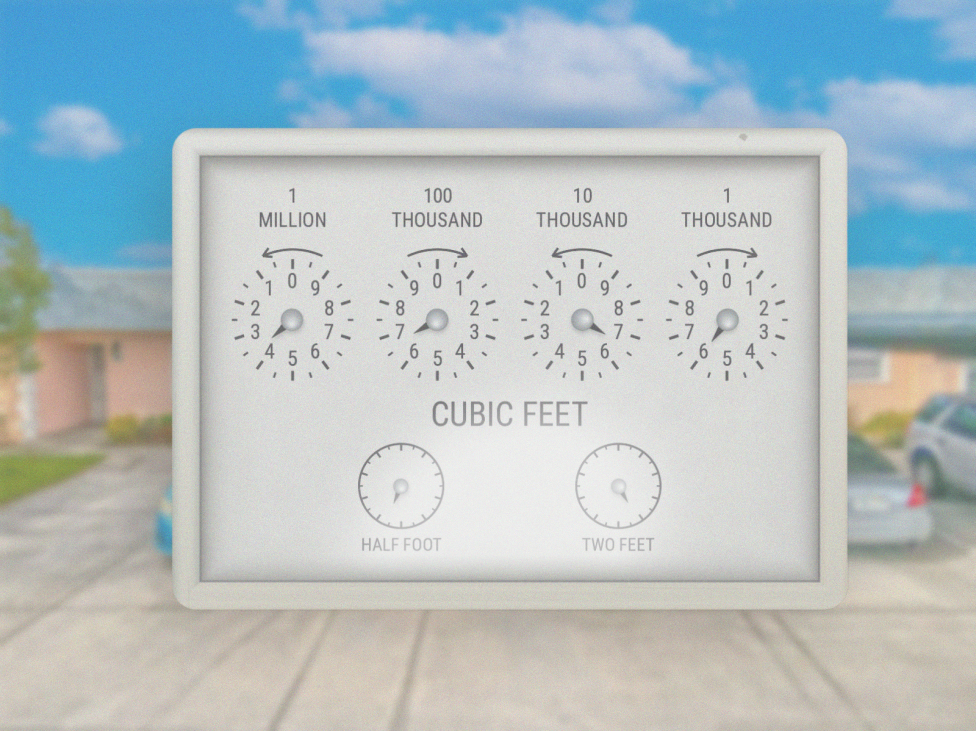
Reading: 366600,ft³
